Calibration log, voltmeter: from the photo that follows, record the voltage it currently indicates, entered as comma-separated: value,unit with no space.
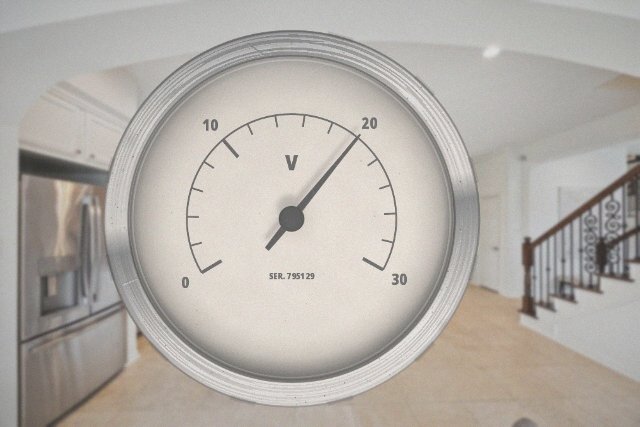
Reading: 20,V
